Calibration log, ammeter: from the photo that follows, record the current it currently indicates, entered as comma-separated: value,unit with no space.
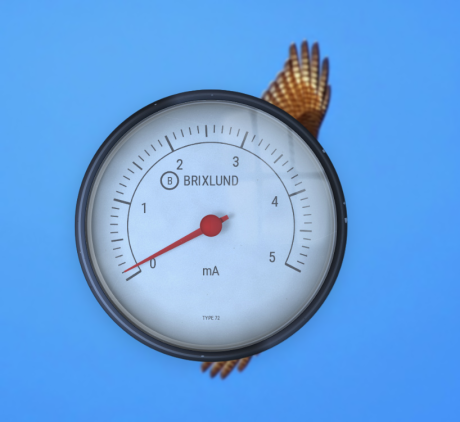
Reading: 0.1,mA
